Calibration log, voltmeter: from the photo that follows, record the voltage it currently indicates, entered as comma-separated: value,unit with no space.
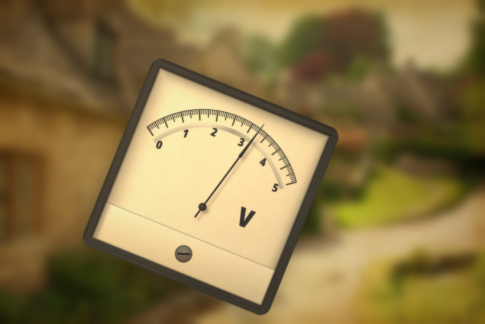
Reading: 3.25,V
